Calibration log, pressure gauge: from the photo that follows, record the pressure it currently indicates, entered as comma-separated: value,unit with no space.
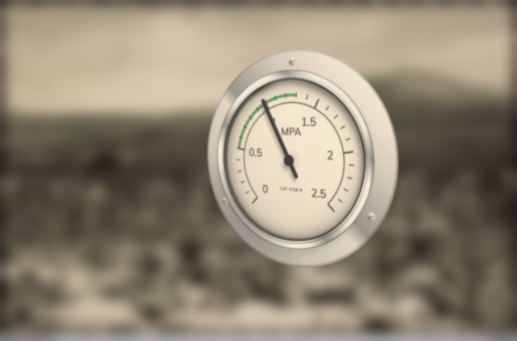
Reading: 1,MPa
